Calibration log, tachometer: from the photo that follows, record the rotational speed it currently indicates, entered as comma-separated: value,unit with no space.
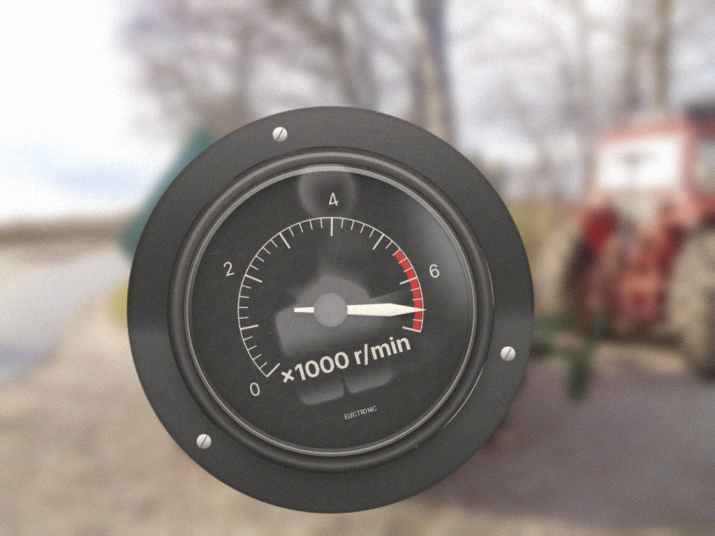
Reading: 6600,rpm
